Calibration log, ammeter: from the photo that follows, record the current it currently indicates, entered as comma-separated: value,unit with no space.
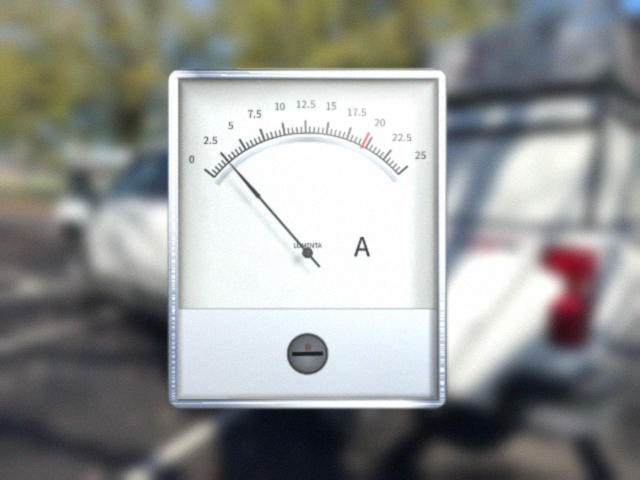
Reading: 2.5,A
